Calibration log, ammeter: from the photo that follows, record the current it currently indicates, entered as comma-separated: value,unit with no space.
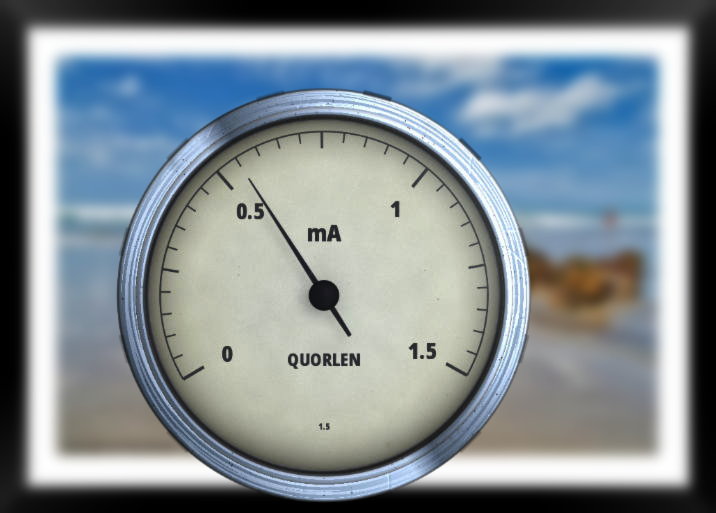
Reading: 0.55,mA
